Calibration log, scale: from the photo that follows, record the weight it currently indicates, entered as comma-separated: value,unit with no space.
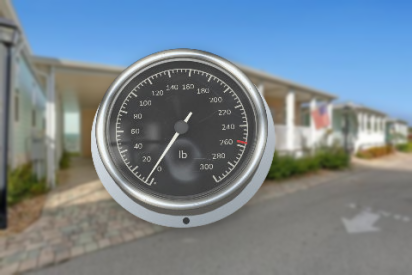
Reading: 4,lb
